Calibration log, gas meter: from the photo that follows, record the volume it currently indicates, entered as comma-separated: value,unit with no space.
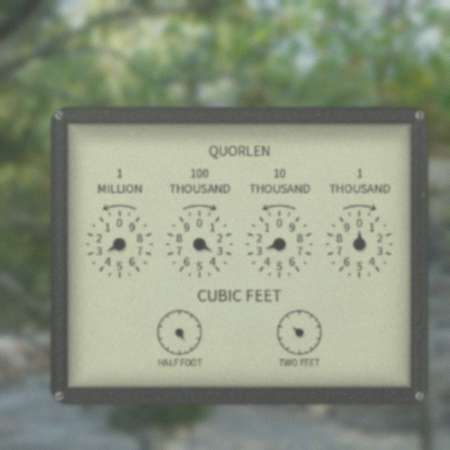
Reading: 333000,ft³
